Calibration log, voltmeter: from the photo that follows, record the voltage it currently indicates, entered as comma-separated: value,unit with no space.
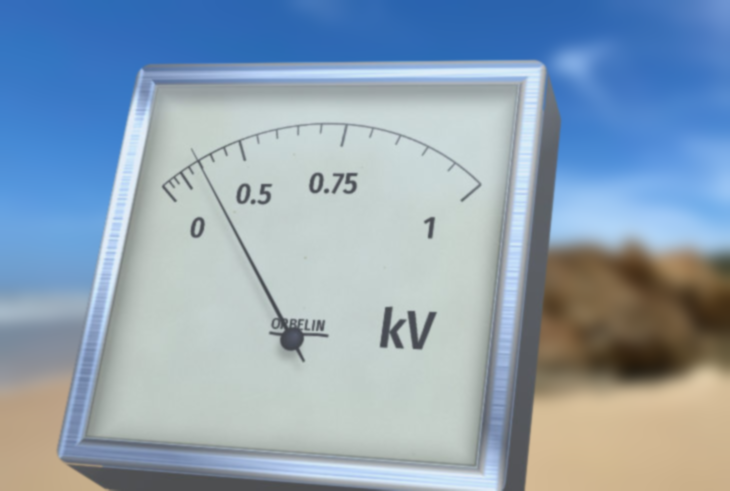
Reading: 0.35,kV
